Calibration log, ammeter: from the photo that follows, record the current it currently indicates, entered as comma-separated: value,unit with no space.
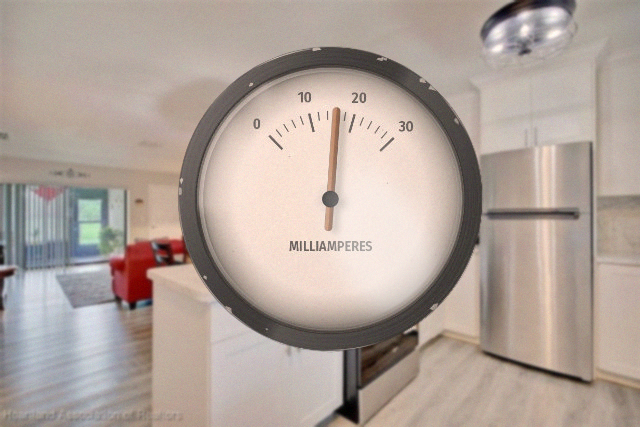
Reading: 16,mA
